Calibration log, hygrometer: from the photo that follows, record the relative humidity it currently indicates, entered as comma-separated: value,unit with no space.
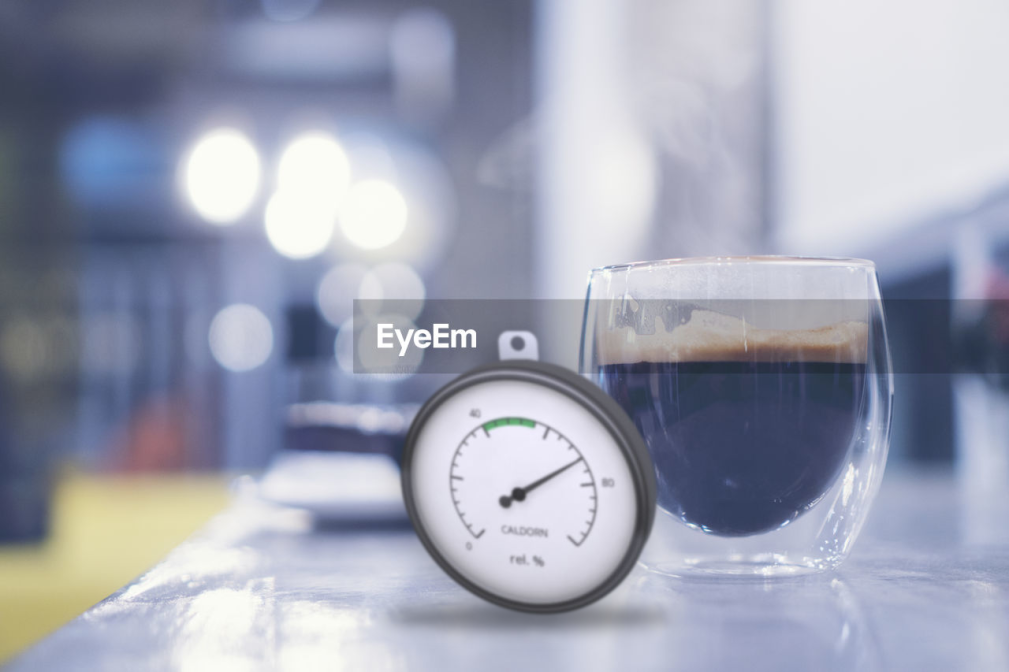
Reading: 72,%
